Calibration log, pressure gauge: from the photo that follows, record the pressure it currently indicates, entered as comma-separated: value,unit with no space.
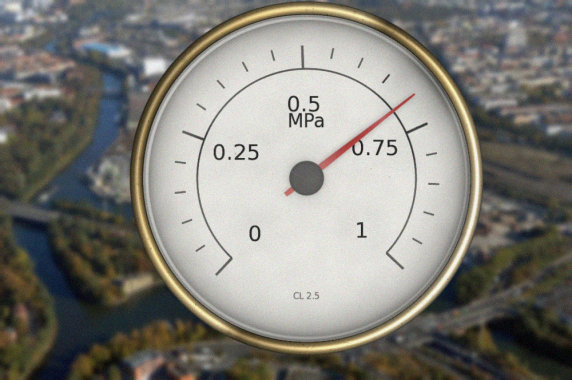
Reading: 0.7,MPa
